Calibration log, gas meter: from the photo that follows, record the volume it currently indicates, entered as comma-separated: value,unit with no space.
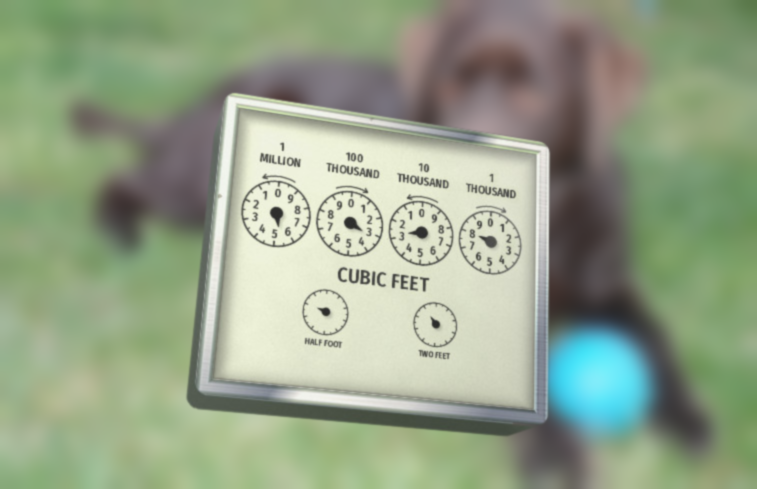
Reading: 532800,ft³
